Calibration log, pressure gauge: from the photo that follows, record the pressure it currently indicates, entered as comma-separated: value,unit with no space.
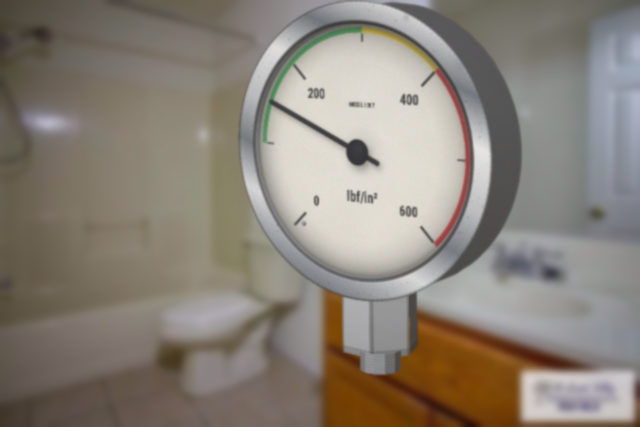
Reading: 150,psi
